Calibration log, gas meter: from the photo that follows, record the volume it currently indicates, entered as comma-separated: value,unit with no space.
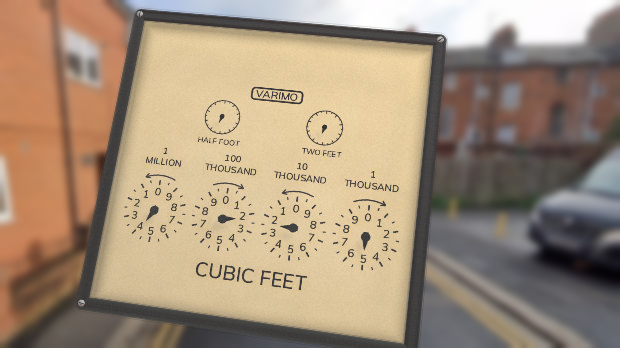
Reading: 422500,ft³
